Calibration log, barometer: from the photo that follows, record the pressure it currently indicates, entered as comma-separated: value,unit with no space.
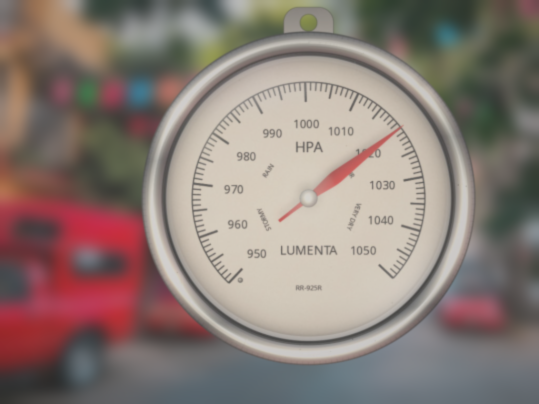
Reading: 1020,hPa
